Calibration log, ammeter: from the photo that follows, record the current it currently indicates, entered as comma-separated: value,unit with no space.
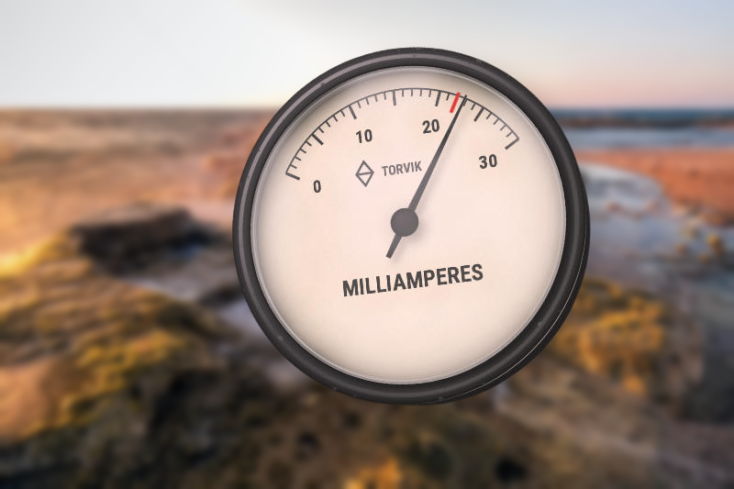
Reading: 23,mA
